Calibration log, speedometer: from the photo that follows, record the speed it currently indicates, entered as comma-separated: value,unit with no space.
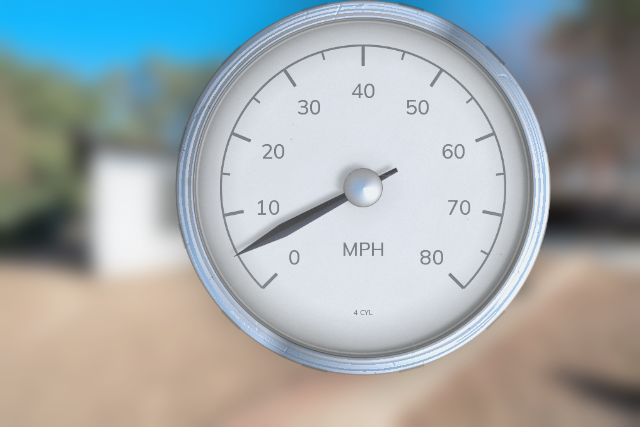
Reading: 5,mph
